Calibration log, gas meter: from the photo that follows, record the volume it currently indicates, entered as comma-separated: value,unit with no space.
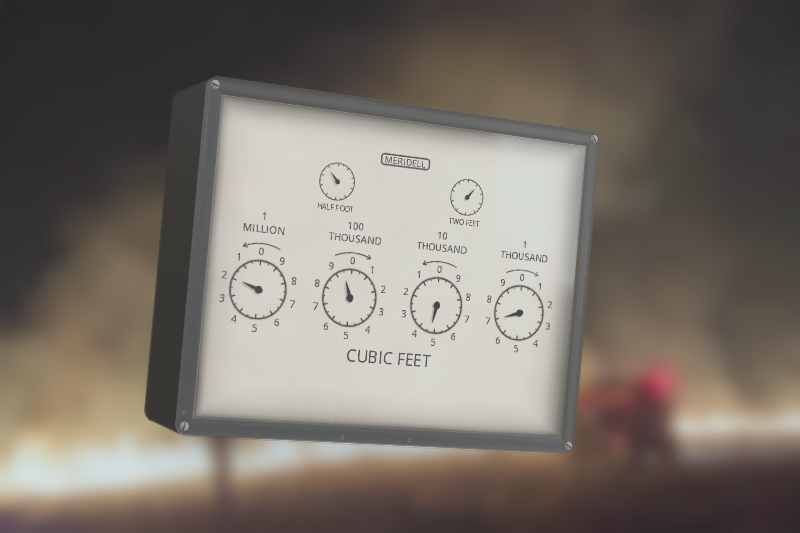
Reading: 194700,ft³
